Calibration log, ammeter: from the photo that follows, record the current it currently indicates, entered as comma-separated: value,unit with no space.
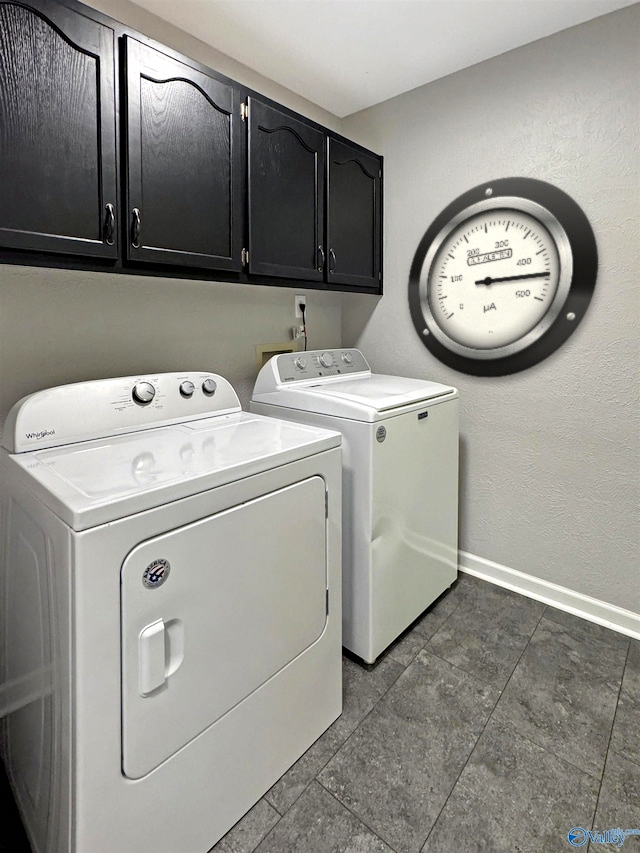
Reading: 450,µA
